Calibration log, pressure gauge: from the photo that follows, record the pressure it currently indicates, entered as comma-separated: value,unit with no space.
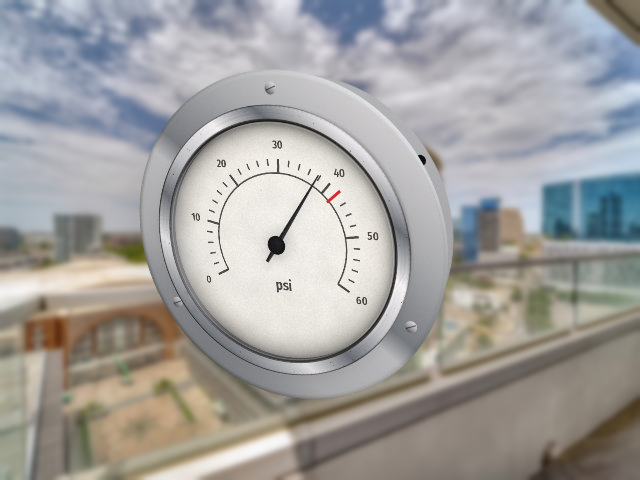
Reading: 38,psi
